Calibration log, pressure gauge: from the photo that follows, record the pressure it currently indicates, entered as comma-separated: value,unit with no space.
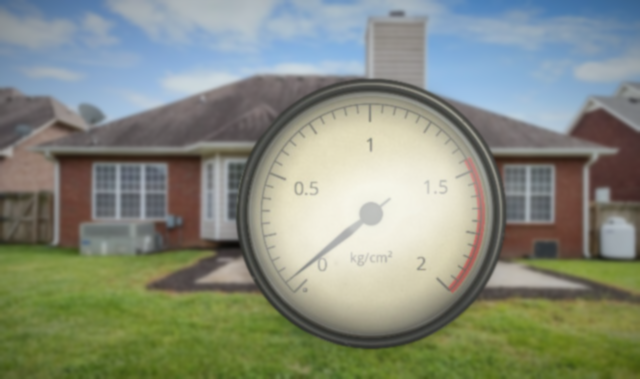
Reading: 0.05,kg/cm²
